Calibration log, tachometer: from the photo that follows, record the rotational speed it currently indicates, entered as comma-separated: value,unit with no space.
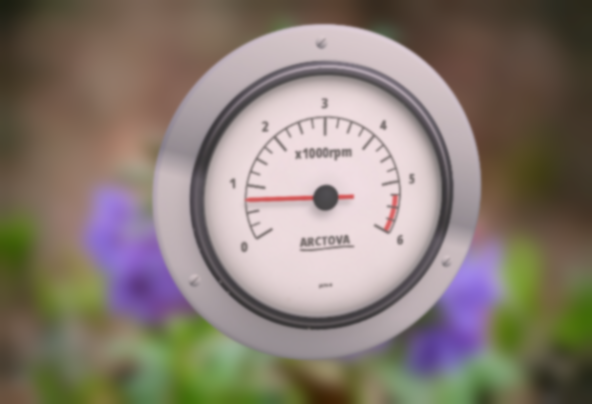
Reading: 750,rpm
